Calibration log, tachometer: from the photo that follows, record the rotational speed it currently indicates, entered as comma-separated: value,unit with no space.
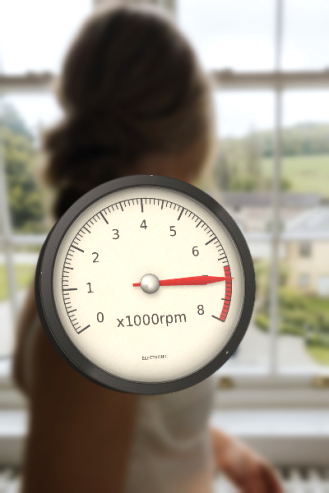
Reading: 7000,rpm
